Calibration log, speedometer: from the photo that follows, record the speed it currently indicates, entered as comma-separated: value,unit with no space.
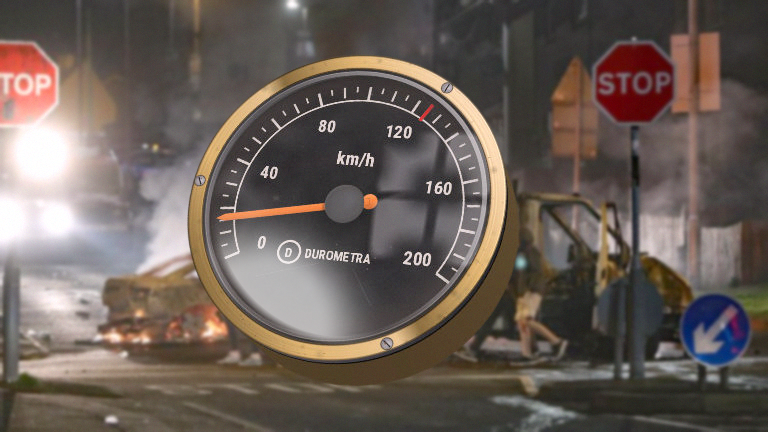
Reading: 15,km/h
